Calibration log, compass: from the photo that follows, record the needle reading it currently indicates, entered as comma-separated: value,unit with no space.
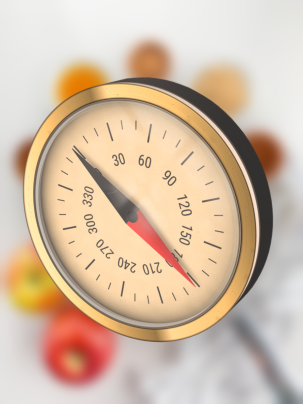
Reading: 180,°
